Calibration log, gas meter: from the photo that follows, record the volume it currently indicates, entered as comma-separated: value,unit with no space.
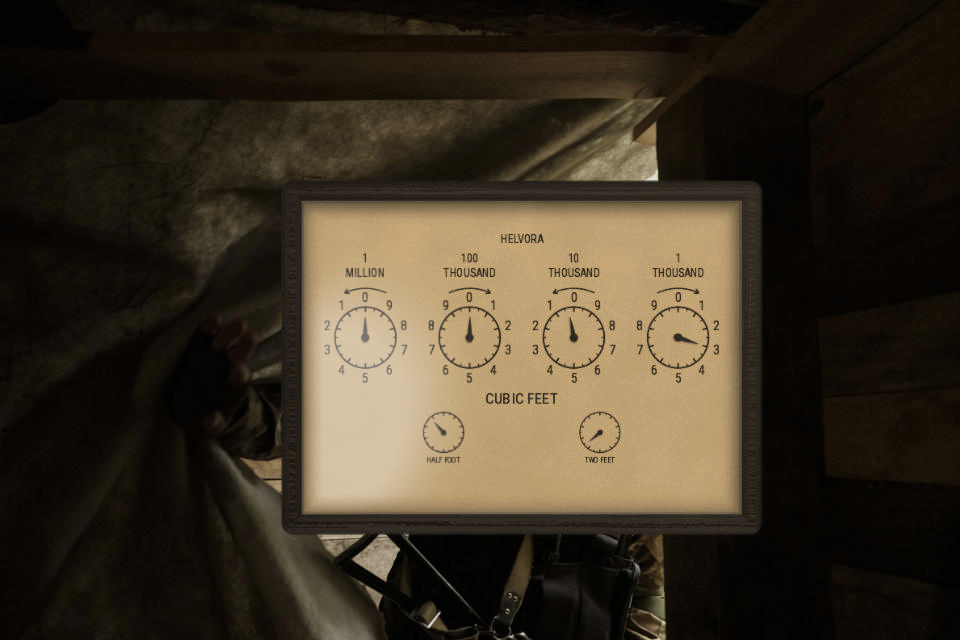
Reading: 300,ft³
